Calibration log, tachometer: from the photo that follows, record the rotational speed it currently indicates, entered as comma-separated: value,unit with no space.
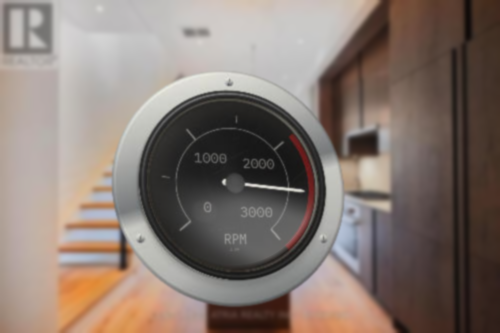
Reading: 2500,rpm
